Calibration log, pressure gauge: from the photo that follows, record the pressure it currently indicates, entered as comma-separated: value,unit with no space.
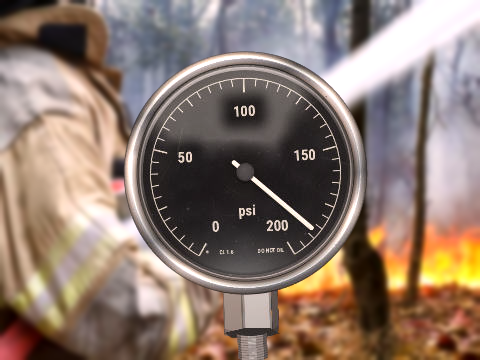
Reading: 187.5,psi
